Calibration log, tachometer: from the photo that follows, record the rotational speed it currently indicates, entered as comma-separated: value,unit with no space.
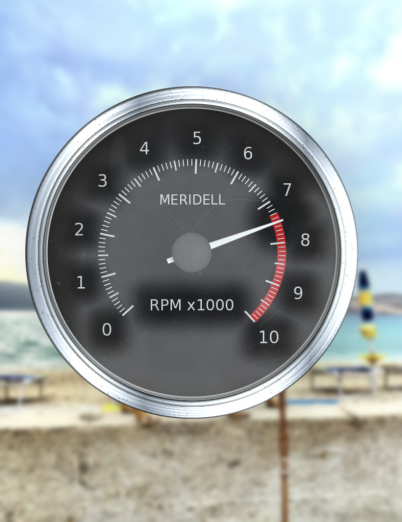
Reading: 7500,rpm
